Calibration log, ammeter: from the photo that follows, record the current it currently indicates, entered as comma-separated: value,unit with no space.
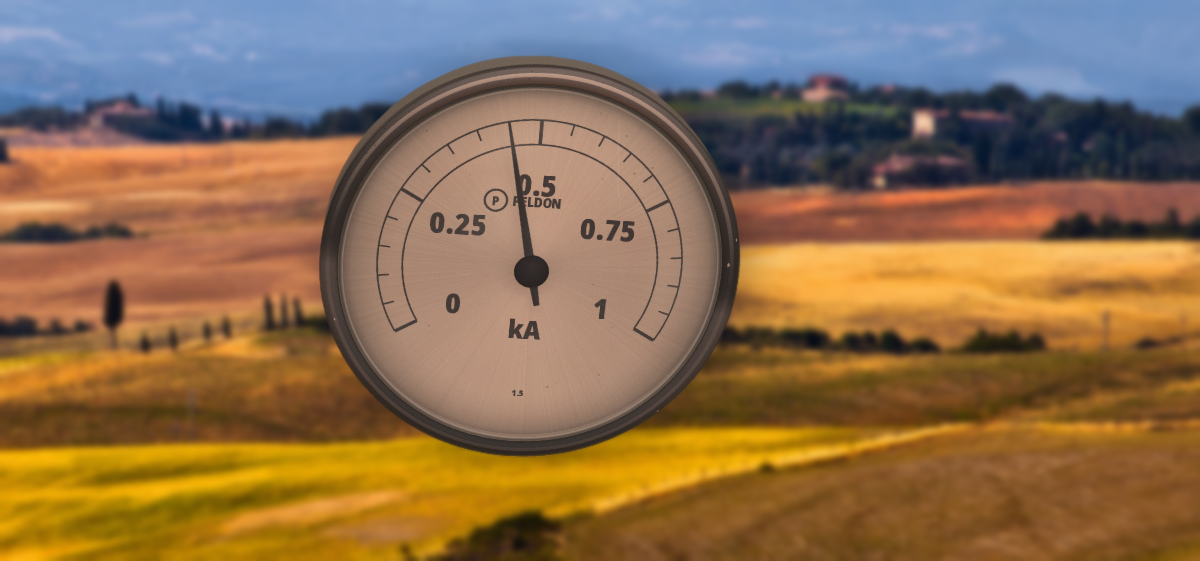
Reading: 0.45,kA
